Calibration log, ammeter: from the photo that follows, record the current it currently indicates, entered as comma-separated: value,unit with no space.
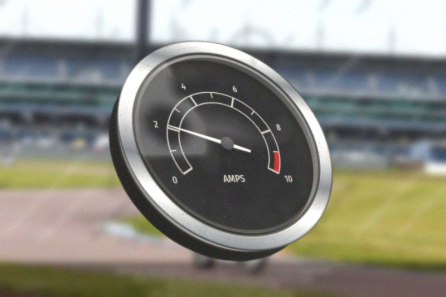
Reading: 2,A
